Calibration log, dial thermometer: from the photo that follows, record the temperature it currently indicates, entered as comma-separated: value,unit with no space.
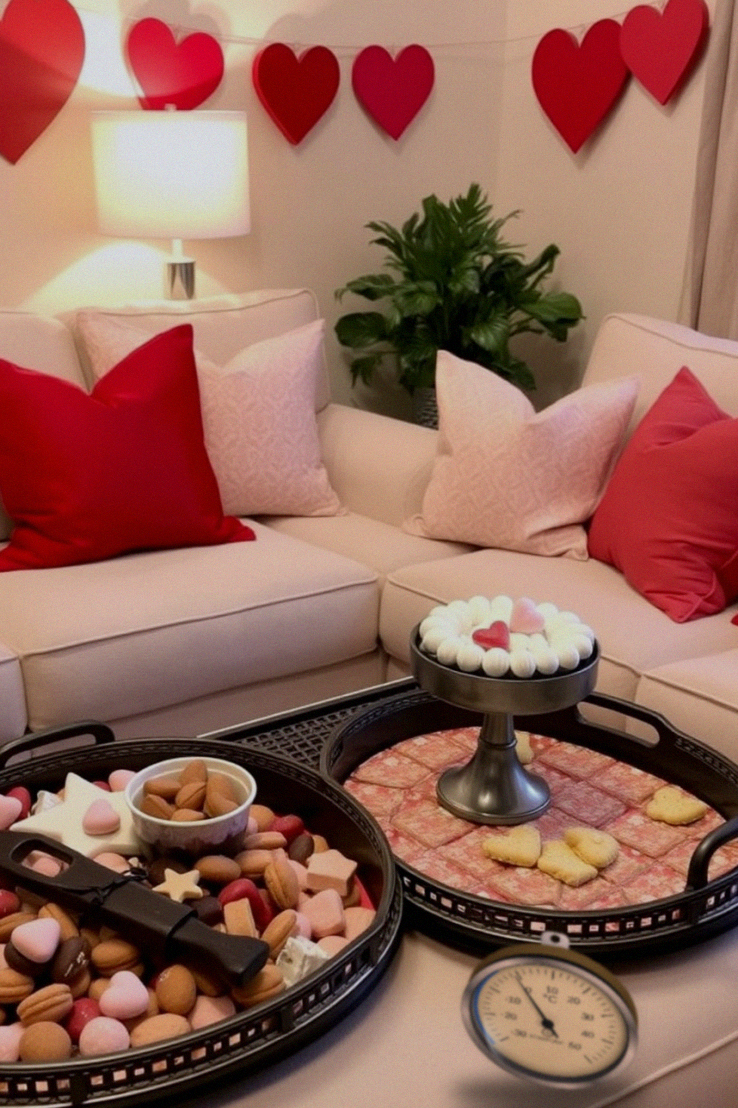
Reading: 0,°C
